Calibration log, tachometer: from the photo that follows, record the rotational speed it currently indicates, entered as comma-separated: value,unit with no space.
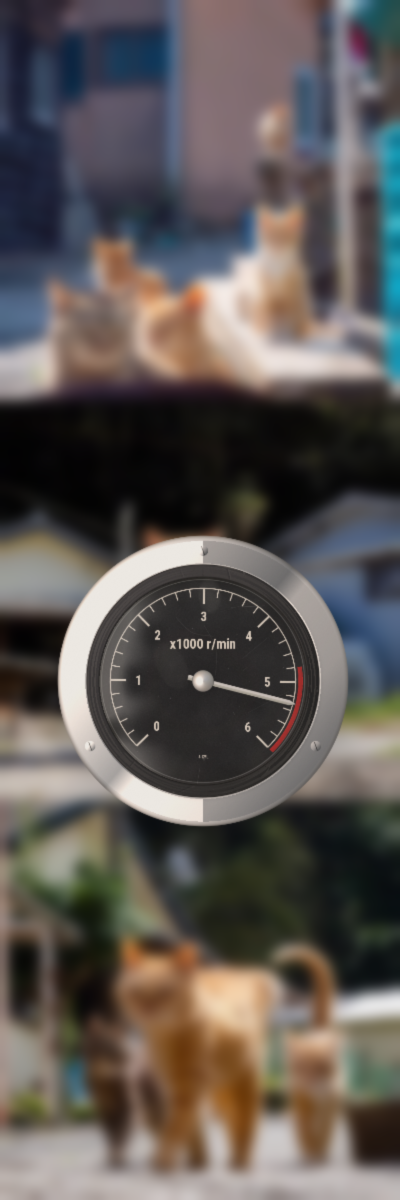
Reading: 5300,rpm
